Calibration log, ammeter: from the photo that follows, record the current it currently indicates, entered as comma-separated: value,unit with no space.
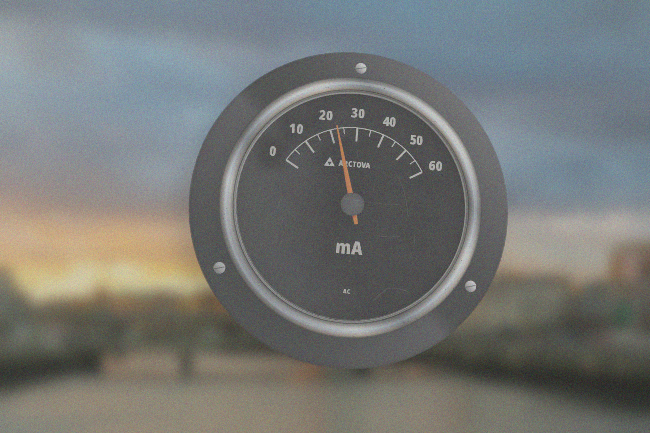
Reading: 22.5,mA
